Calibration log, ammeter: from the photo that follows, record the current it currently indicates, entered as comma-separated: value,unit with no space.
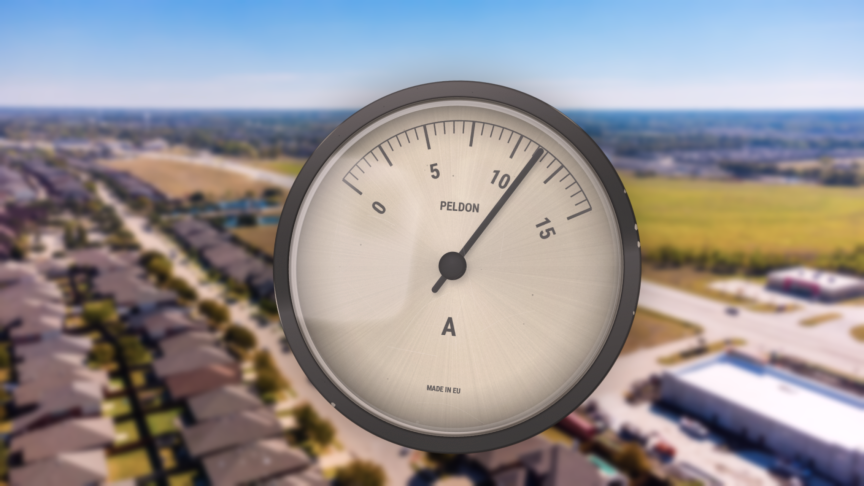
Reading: 11.25,A
